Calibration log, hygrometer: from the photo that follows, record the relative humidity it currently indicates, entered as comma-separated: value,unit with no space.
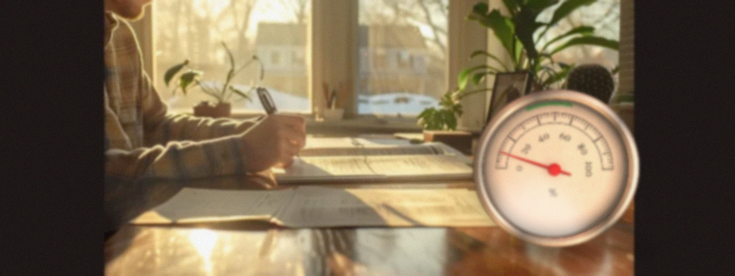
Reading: 10,%
